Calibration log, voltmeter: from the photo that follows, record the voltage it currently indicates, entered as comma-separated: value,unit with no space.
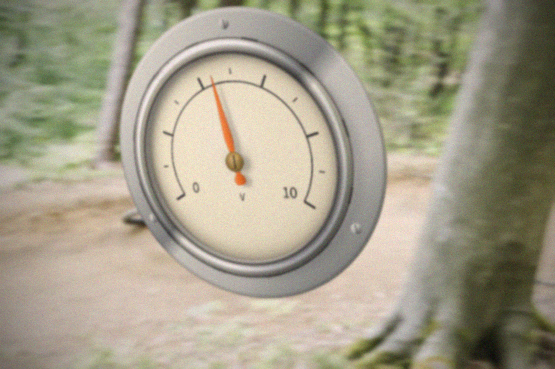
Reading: 4.5,V
